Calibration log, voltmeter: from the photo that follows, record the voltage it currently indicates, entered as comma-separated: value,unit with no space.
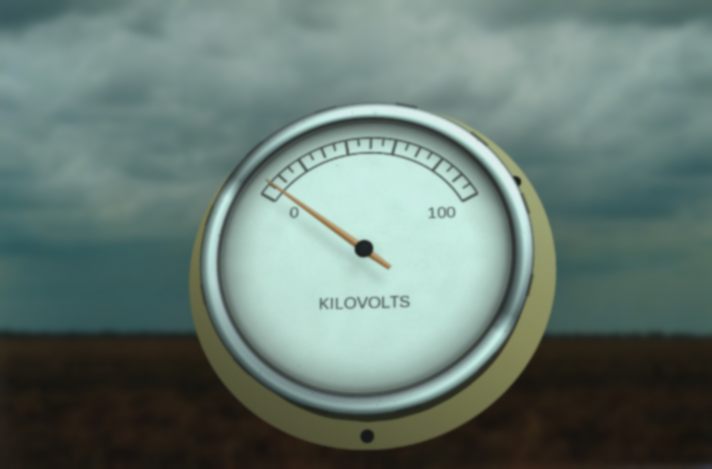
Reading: 5,kV
